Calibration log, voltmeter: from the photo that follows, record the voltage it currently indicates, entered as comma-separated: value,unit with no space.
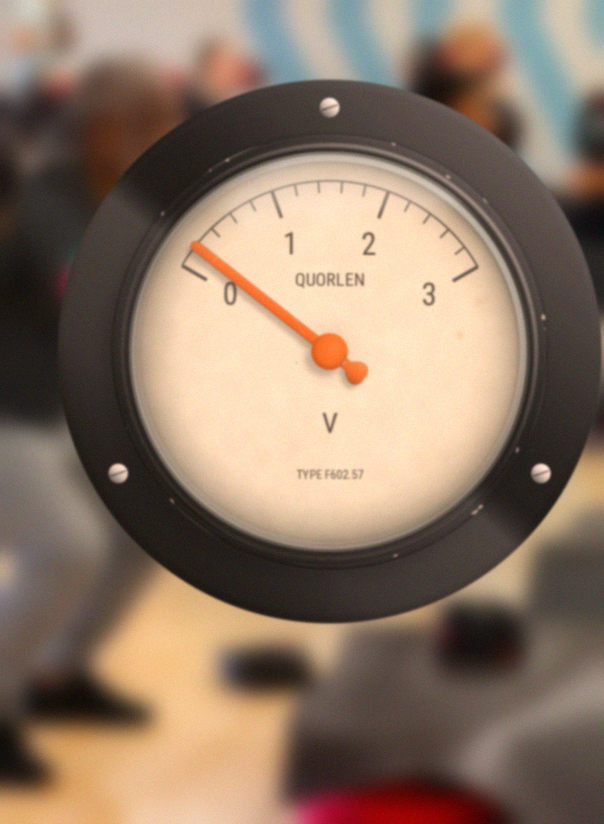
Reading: 0.2,V
